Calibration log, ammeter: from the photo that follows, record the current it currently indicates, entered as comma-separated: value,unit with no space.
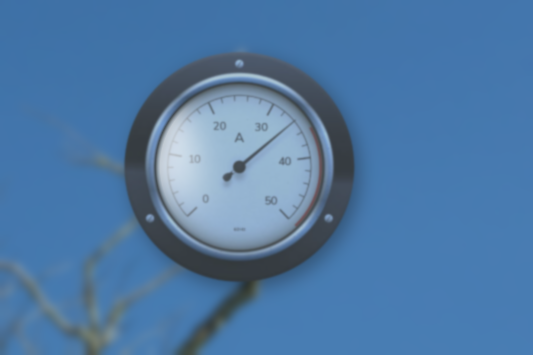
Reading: 34,A
